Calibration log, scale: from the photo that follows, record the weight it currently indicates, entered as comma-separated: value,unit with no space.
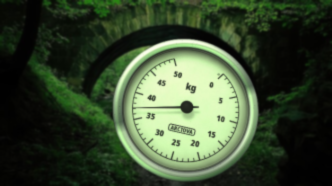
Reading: 37,kg
